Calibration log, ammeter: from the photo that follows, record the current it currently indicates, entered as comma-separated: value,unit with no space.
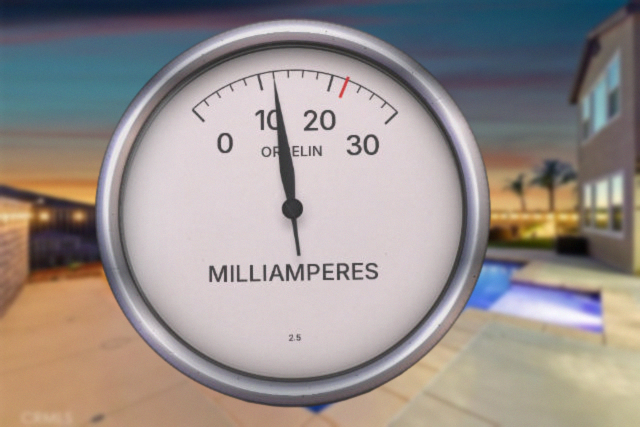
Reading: 12,mA
